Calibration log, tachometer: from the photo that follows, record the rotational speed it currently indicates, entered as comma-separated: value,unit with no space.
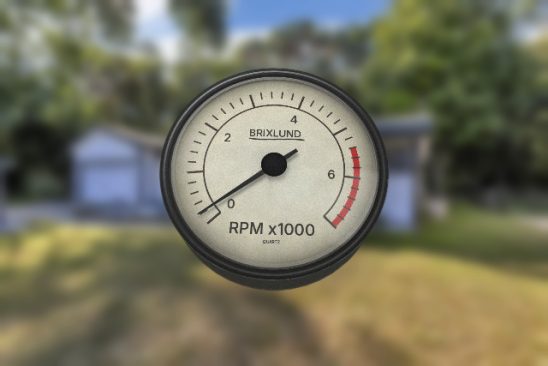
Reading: 200,rpm
